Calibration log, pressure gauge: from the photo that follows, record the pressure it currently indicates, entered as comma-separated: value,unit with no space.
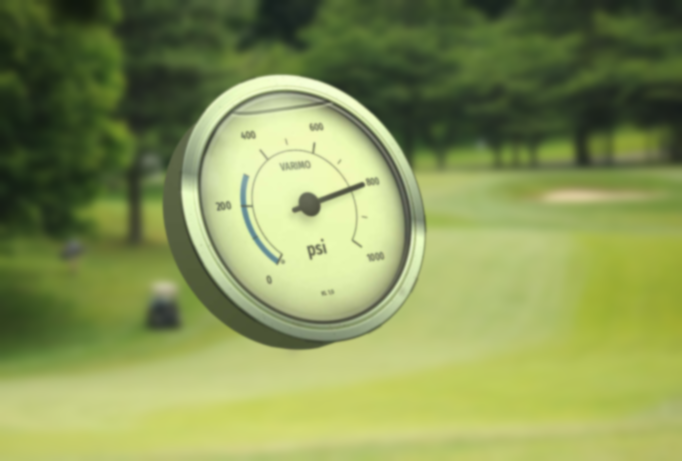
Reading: 800,psi
